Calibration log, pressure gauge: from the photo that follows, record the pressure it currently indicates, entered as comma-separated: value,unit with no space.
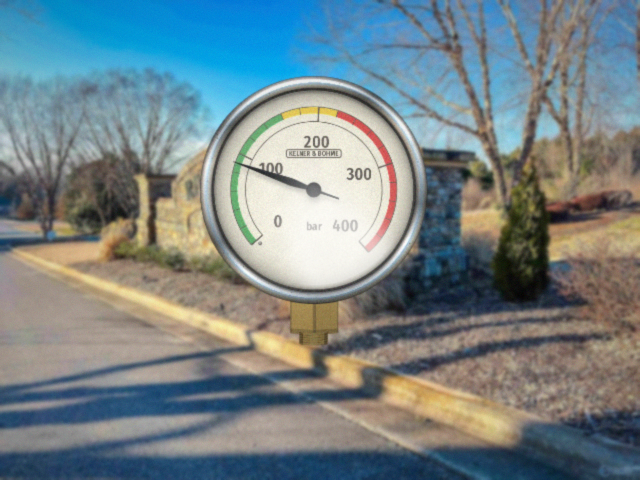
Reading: 90,bar
